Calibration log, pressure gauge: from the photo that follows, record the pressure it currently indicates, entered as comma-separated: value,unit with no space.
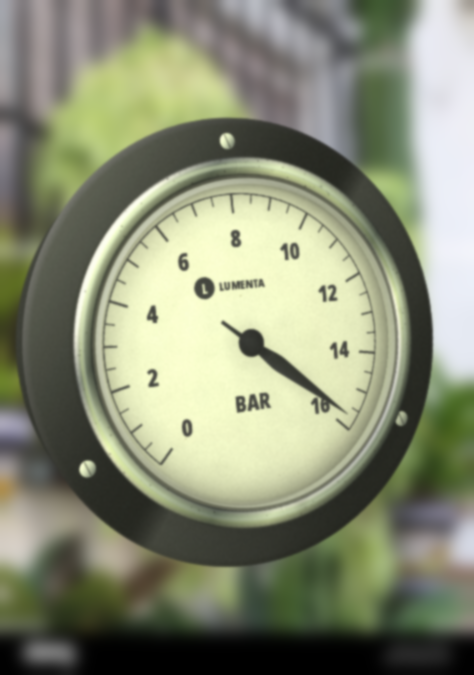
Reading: 15.75,bar
